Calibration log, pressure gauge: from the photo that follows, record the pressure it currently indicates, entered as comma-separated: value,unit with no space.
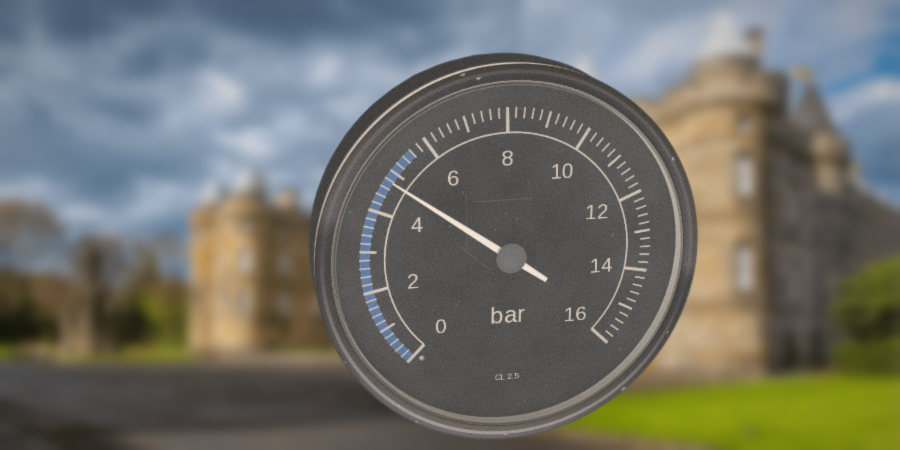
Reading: 4.8,bar
